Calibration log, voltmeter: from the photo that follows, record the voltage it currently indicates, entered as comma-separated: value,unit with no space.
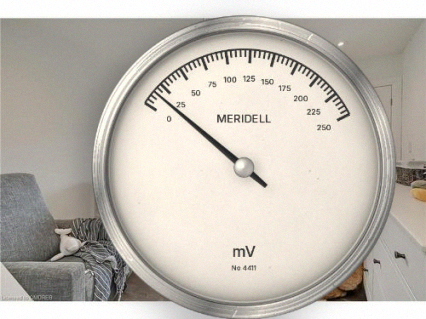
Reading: 15,mV
